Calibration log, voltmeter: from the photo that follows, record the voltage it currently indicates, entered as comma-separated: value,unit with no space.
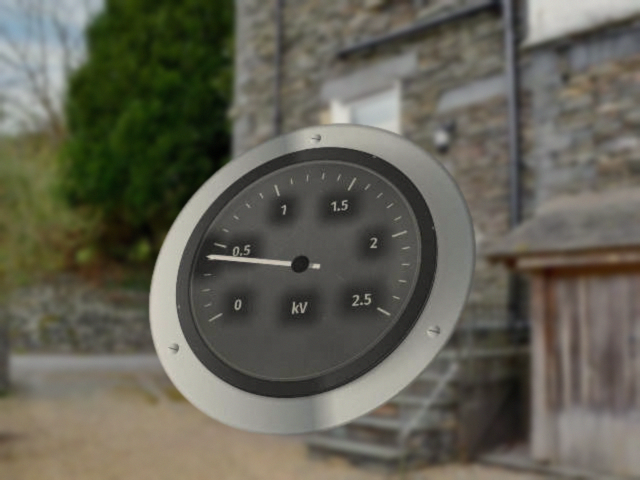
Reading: 0.4,kV
